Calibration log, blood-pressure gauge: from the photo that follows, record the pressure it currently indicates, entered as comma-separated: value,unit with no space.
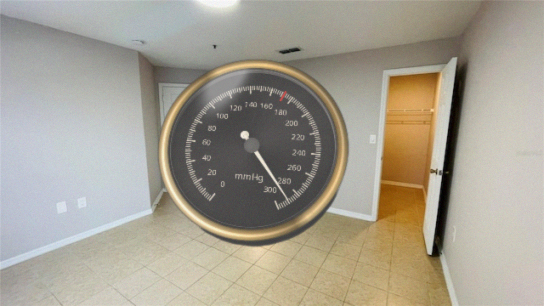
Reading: 290,mmHg
